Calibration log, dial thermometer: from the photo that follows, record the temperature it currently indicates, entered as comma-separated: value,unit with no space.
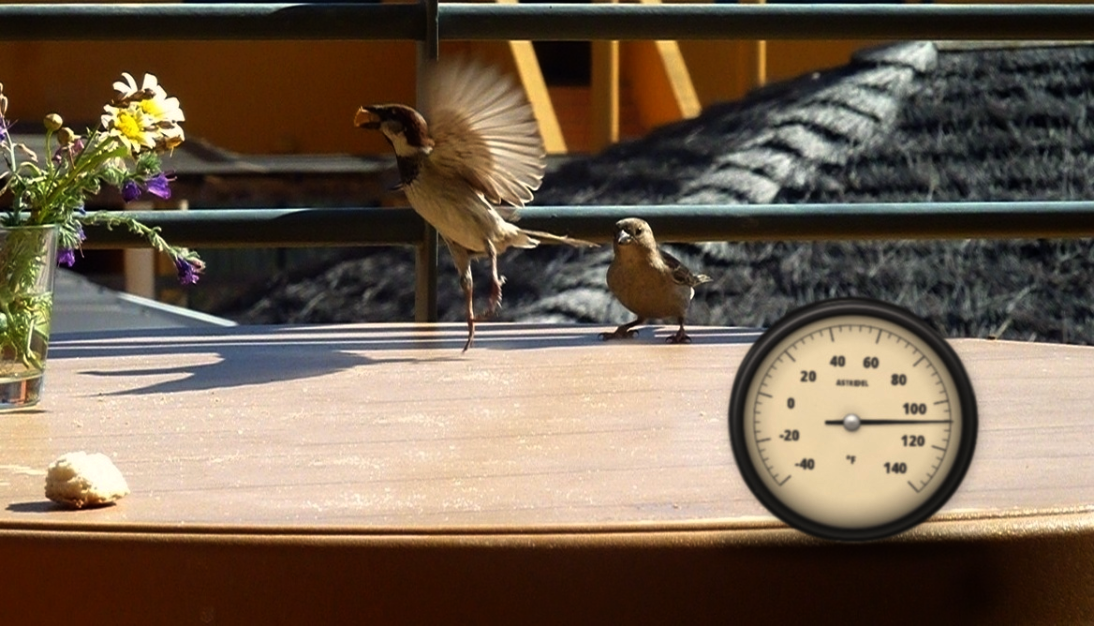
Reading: 108,°F
